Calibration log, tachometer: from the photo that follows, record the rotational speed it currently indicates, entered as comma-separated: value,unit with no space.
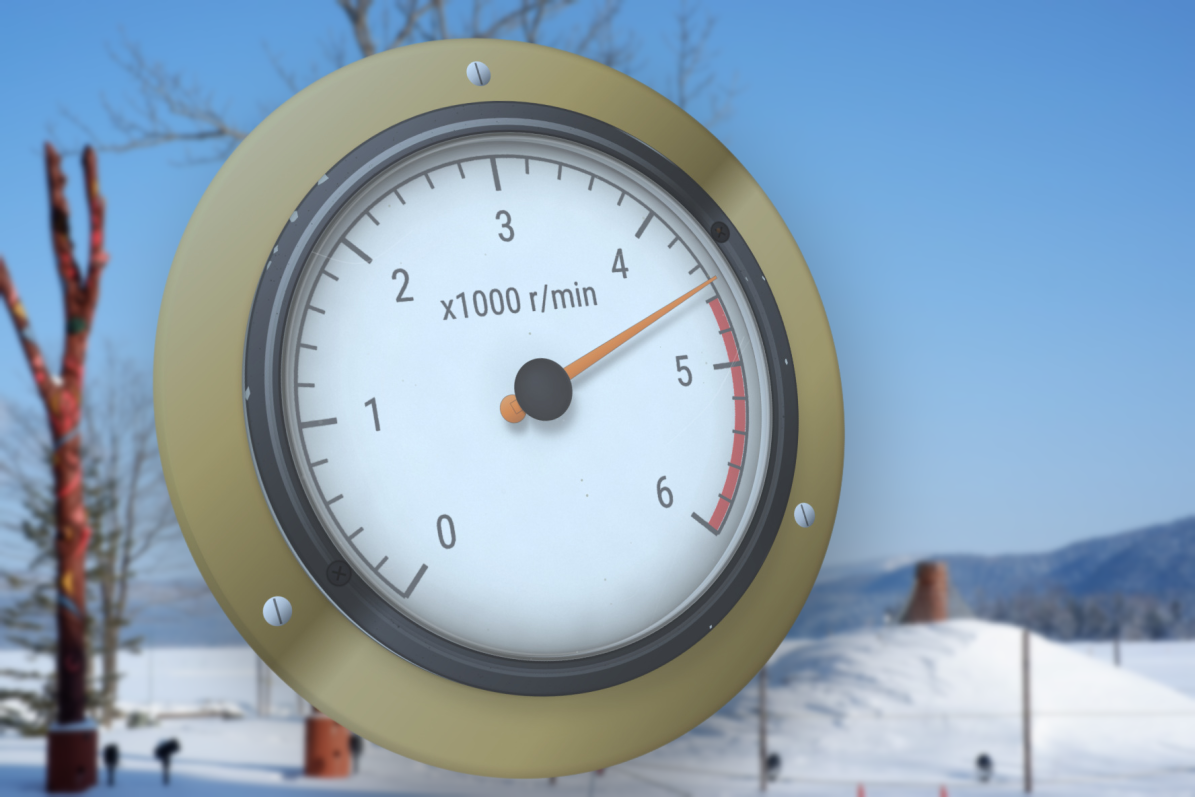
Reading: 4500,rpm
